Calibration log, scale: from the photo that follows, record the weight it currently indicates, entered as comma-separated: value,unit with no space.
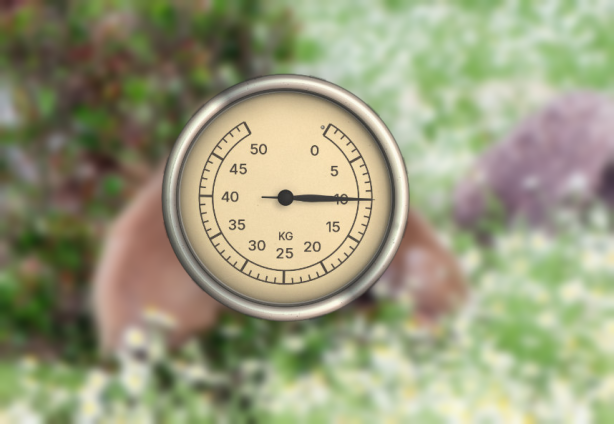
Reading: 10,kg
